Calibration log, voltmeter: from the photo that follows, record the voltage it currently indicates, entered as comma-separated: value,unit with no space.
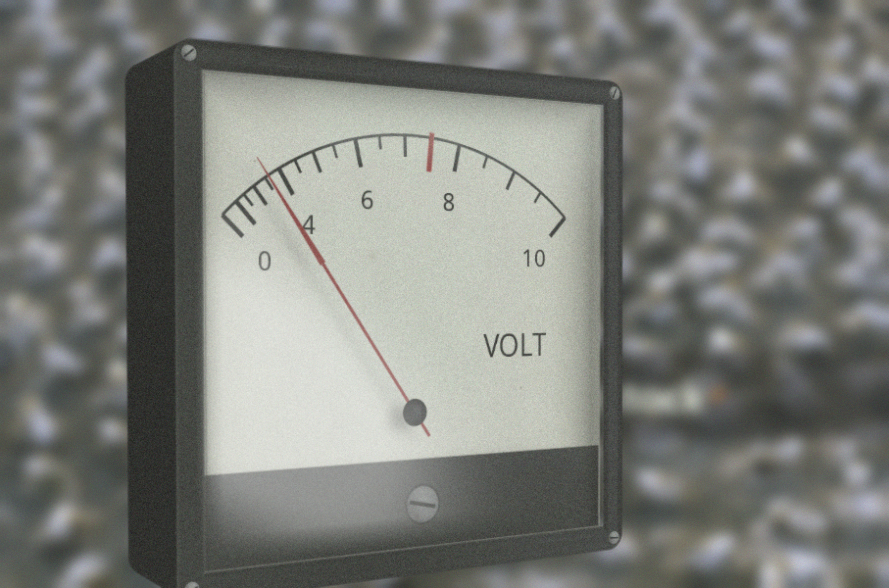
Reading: 3.5,V
